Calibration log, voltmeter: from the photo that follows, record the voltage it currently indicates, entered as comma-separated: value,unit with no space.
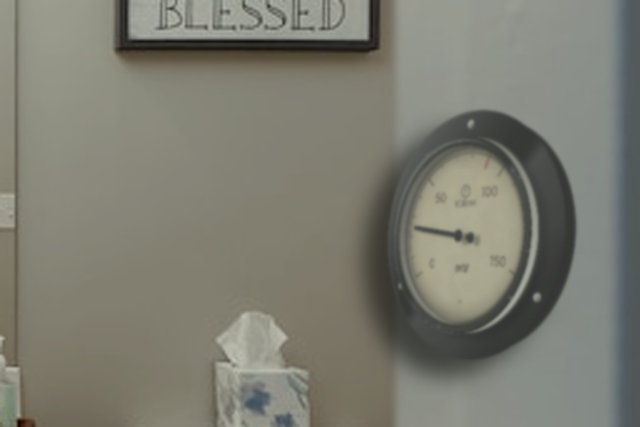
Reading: 25,mV
